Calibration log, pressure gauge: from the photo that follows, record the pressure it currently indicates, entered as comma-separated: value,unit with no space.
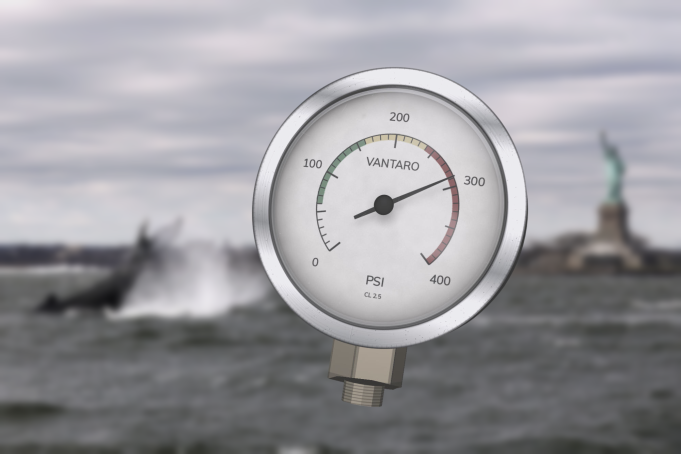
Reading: 290,psi
